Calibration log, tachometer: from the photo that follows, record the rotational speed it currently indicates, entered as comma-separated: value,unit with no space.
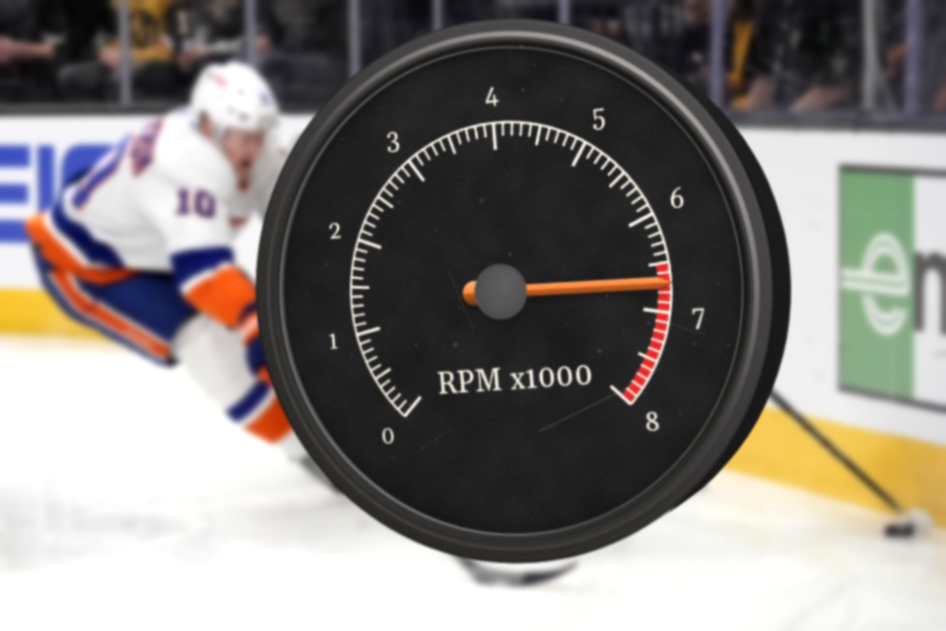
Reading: 6700,rpm
